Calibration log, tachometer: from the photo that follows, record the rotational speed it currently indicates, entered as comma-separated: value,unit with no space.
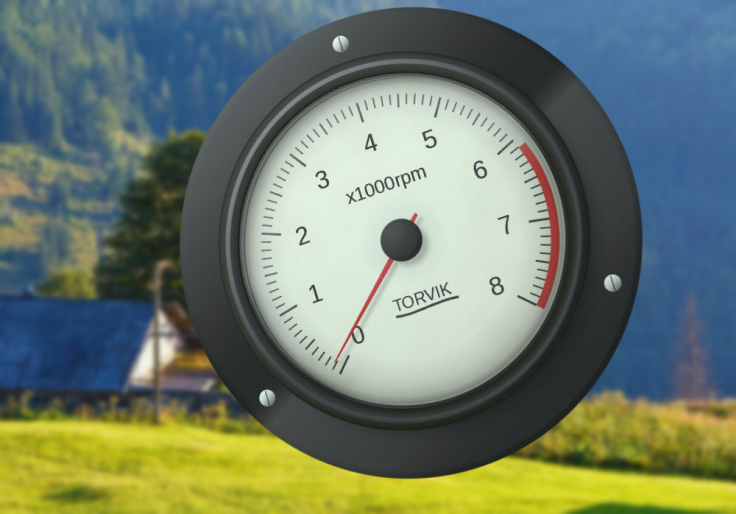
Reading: 100,rpm
